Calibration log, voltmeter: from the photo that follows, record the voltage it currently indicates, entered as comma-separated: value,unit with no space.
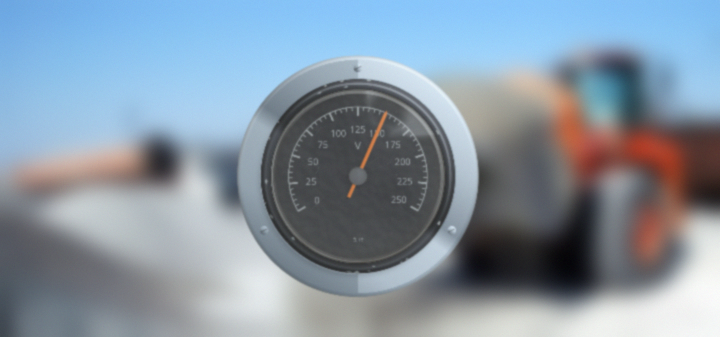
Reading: 150,V
